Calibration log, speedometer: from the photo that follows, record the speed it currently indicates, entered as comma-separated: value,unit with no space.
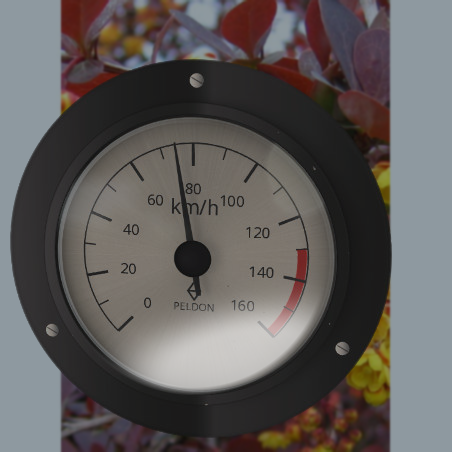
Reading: 75,km/h
